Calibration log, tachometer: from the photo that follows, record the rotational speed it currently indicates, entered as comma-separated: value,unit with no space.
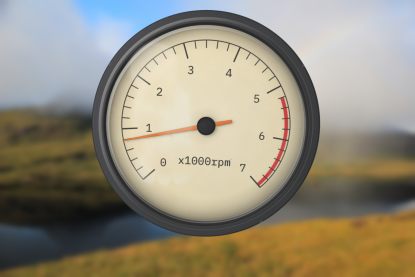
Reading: 800,rpm
